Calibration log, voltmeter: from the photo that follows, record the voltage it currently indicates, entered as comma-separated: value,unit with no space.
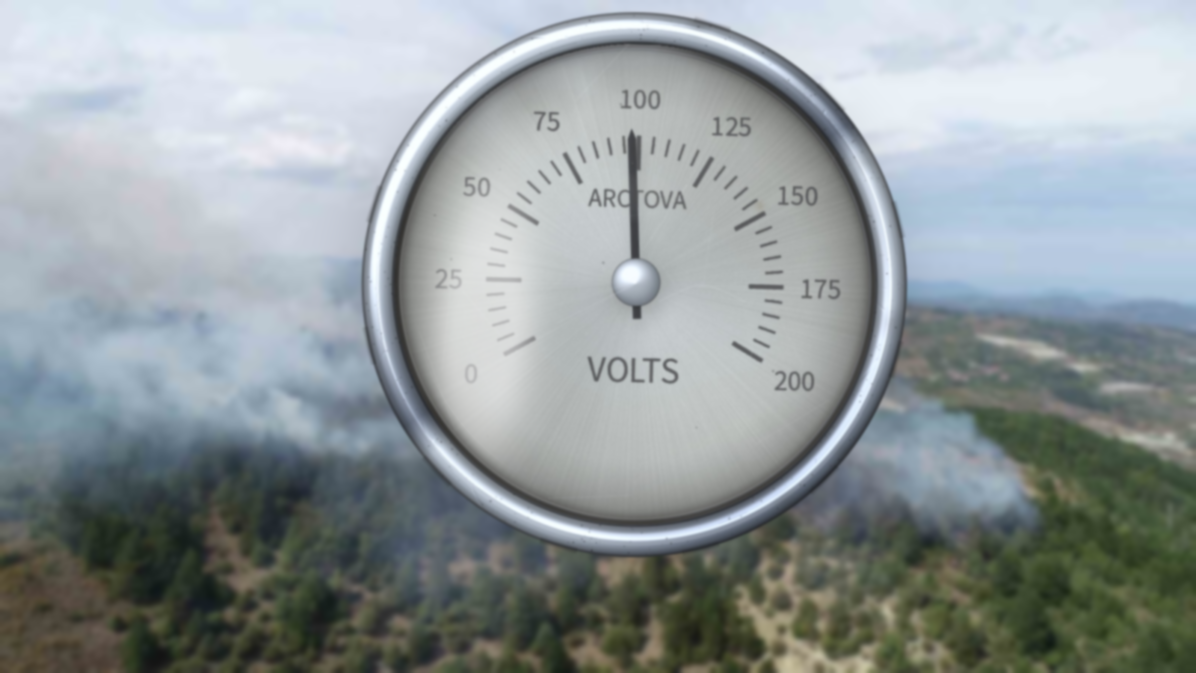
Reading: 97.5,V
